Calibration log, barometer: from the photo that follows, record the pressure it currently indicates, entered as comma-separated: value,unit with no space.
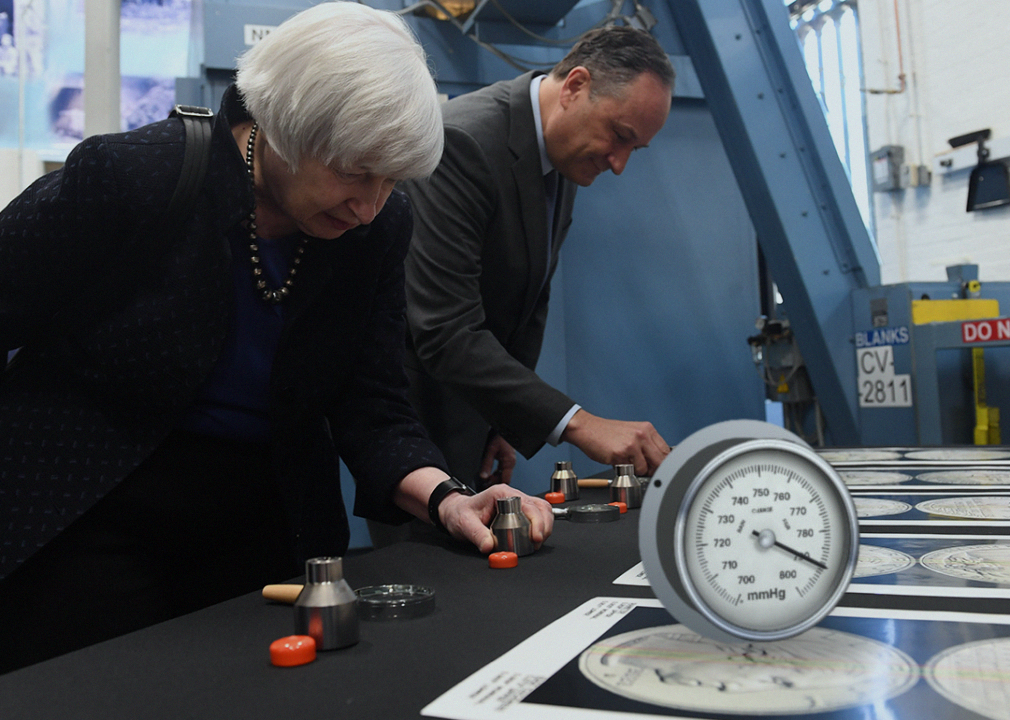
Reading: 790,mmHg
